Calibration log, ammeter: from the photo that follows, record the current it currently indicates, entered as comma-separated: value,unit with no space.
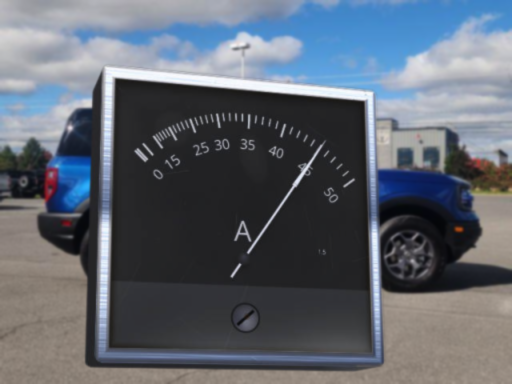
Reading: 45,A
